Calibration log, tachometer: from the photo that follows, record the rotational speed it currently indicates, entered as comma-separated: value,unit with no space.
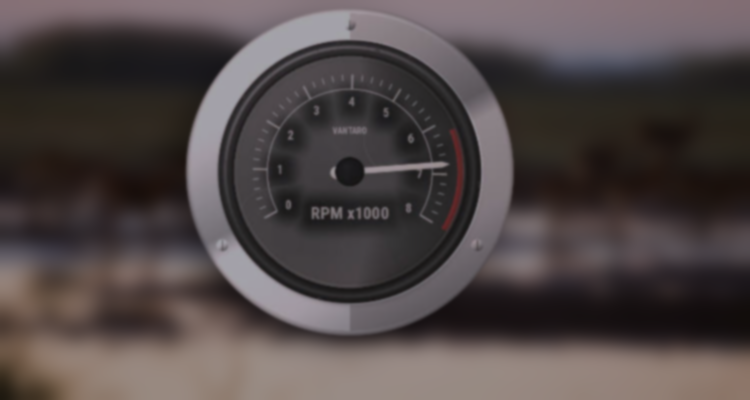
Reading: 6800,rpm
